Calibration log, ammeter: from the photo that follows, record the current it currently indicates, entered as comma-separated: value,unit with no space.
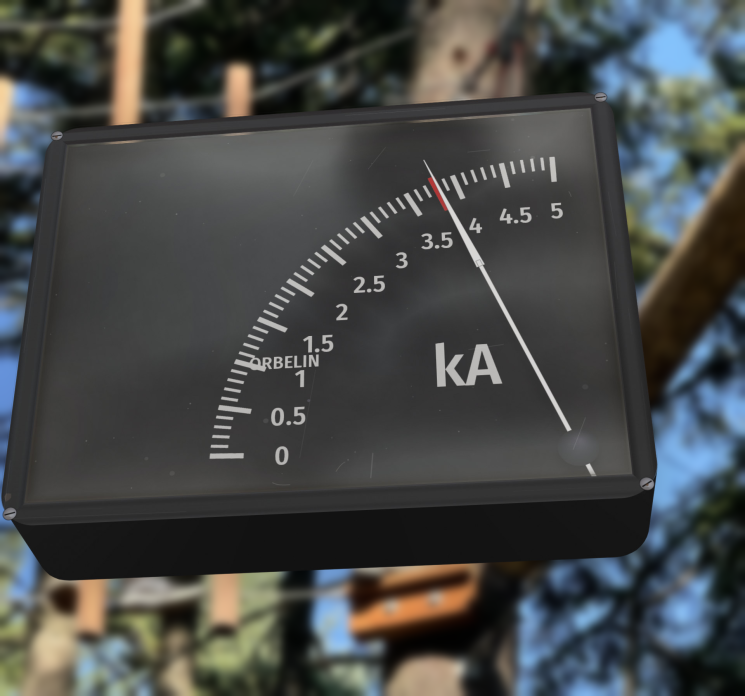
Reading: 3.8,kA
